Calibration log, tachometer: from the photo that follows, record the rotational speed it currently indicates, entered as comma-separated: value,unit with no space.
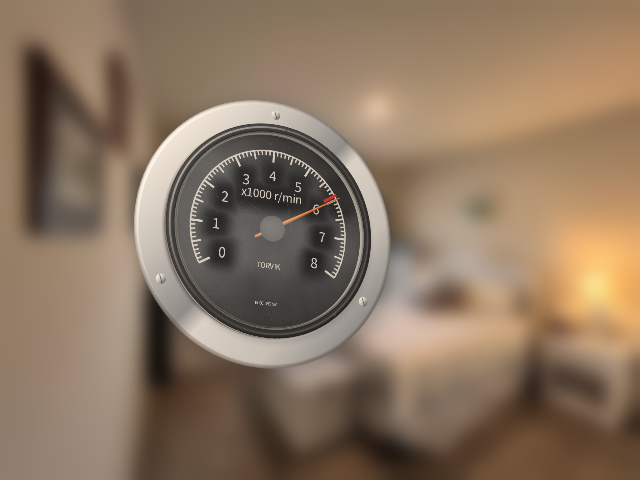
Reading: 6000,rpm
